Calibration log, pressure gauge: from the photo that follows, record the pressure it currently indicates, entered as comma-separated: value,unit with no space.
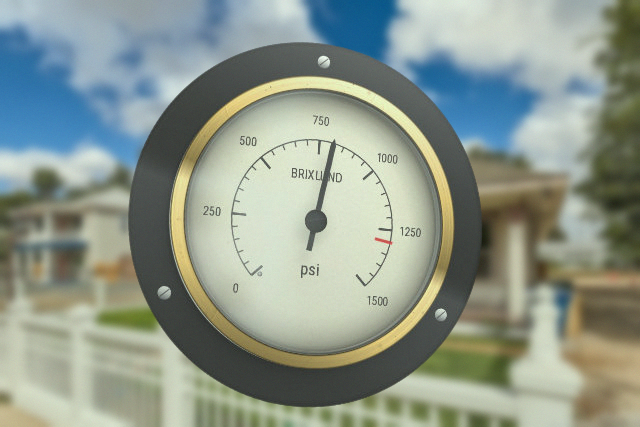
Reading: 800,psi
